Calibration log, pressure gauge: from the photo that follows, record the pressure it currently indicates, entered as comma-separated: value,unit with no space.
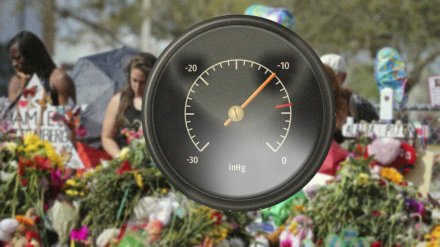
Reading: -10,inHg
